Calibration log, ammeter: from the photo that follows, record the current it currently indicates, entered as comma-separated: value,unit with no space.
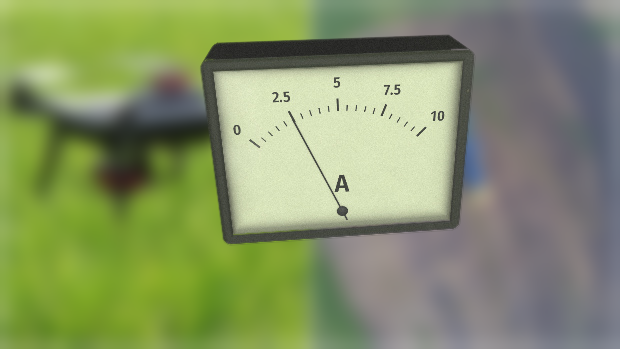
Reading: 2.5,A
